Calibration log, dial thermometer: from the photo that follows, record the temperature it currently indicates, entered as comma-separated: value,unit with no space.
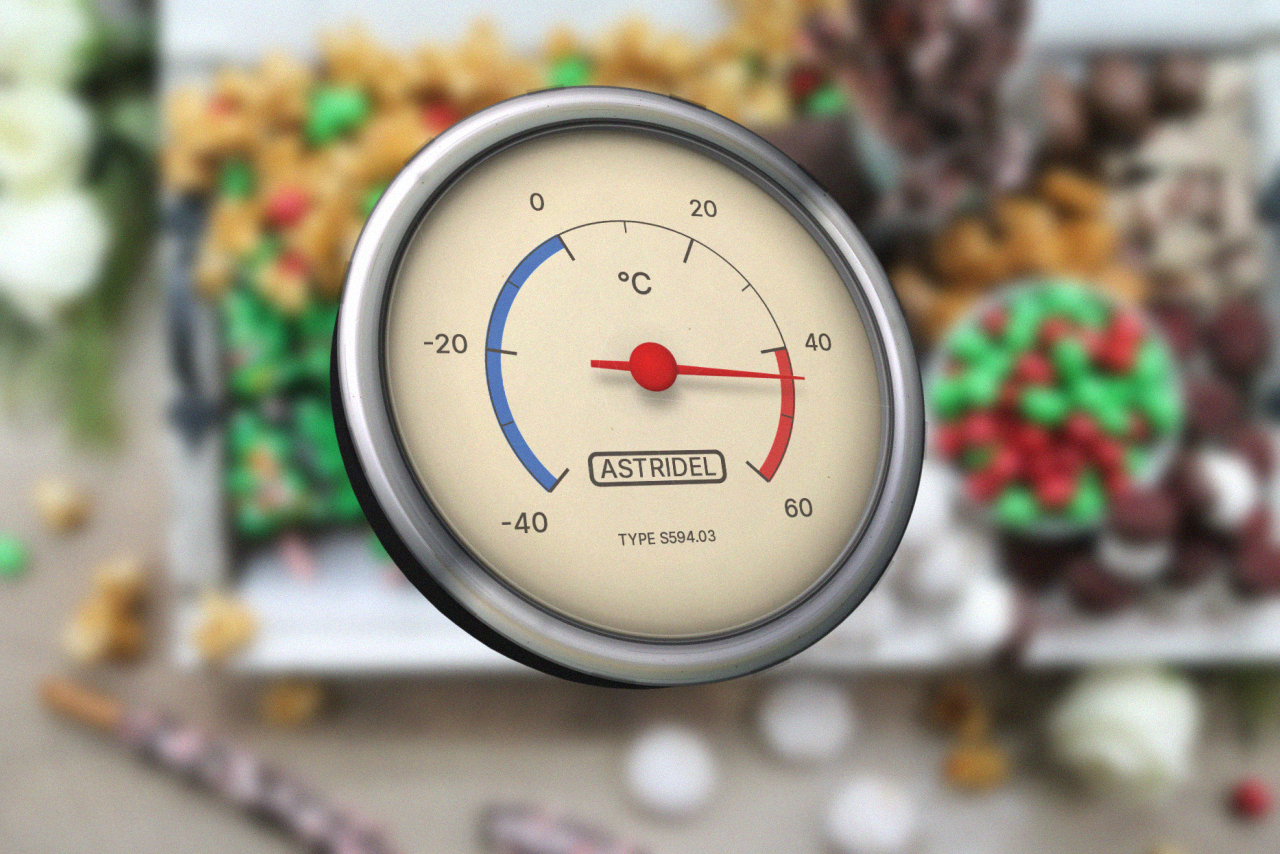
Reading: 45,°C
